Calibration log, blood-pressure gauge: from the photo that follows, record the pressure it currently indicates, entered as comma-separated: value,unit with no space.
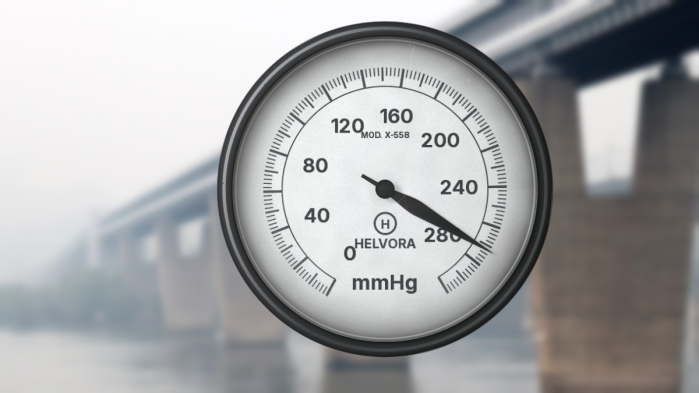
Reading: 272,mmHg
